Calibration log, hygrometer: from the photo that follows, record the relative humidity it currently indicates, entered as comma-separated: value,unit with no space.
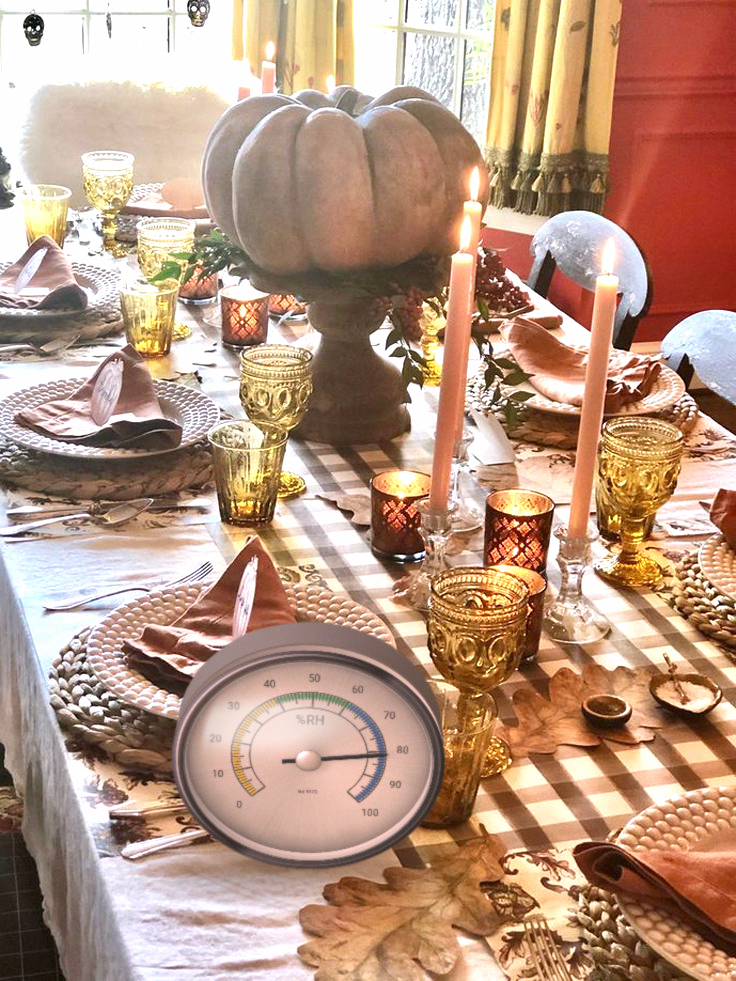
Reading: 80,%
